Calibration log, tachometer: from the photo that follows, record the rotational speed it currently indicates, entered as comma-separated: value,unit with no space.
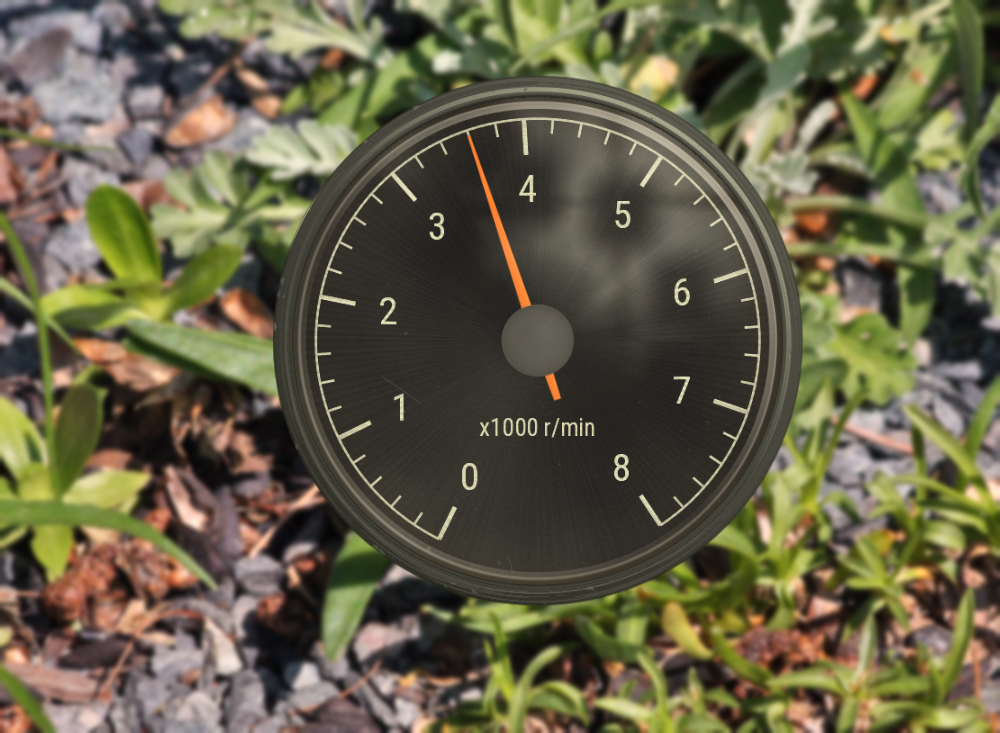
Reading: 3600,rpm
